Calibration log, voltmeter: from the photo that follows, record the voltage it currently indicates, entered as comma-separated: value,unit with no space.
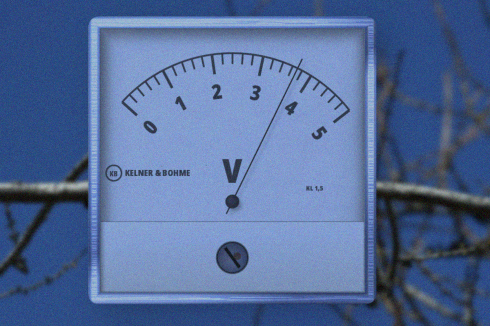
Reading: 3.7,V
